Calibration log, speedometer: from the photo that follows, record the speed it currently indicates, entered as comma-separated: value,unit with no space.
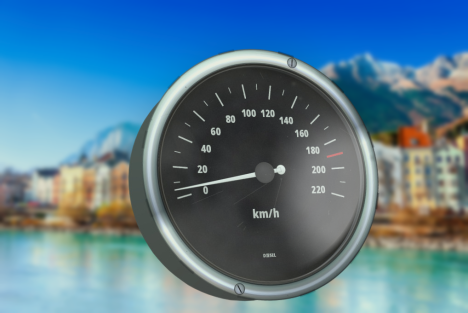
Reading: 5,km/h
